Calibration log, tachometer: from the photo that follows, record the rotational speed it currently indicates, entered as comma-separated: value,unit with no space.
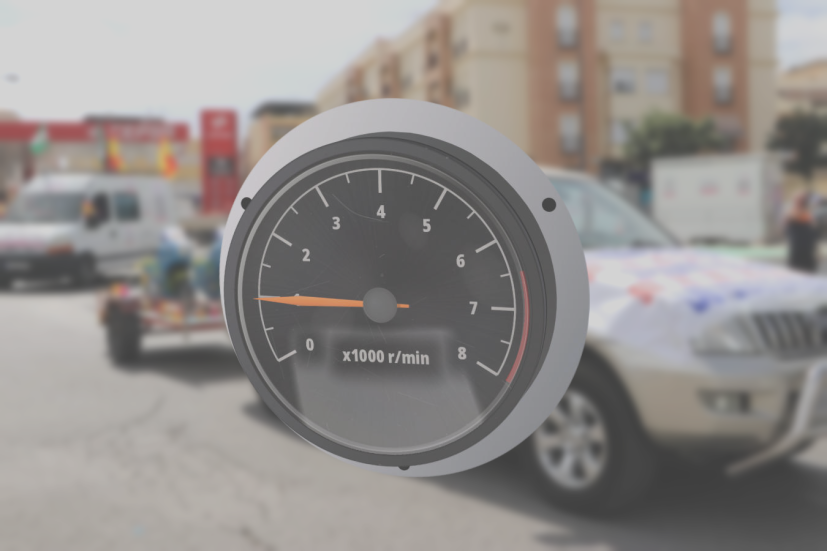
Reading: 1000,rpm
